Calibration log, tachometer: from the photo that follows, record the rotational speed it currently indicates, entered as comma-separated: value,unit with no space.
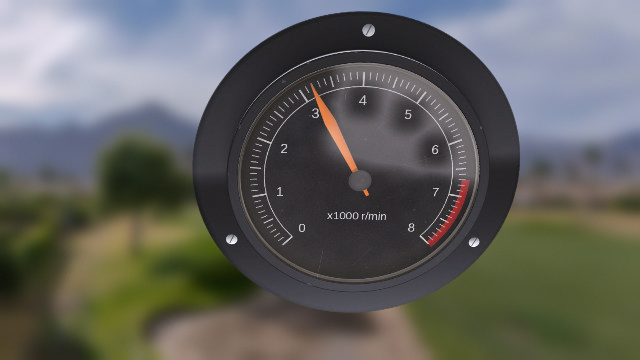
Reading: 3200,rpm
